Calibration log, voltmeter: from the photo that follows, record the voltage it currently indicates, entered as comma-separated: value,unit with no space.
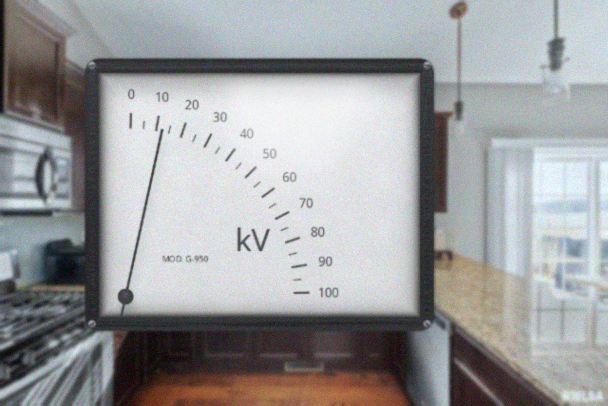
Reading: 12.5,kV
